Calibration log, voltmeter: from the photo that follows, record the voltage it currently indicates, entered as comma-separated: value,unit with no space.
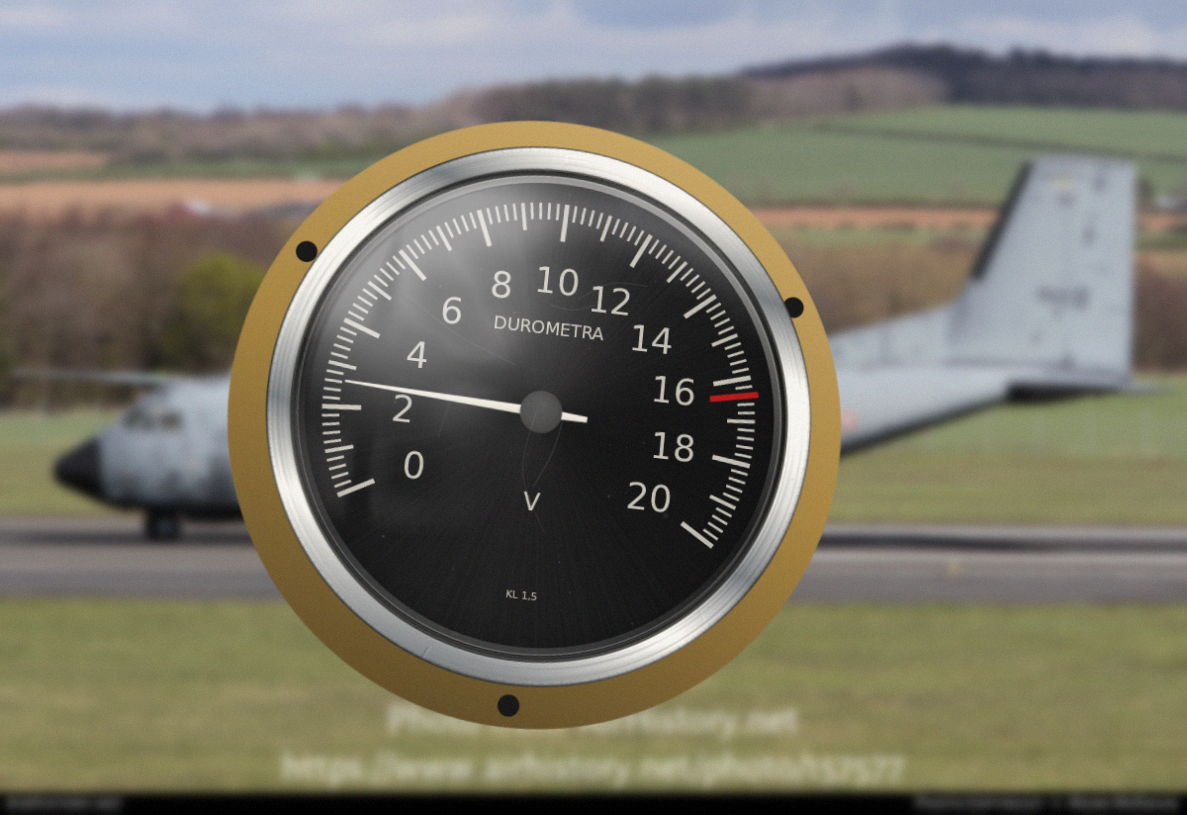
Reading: 2.6,V
